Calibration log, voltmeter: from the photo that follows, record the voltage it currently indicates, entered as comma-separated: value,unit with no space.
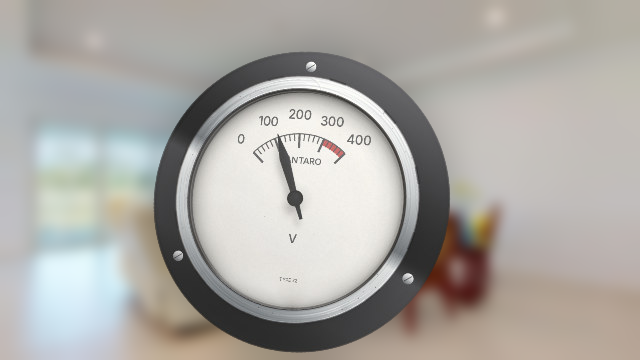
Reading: 120,V
